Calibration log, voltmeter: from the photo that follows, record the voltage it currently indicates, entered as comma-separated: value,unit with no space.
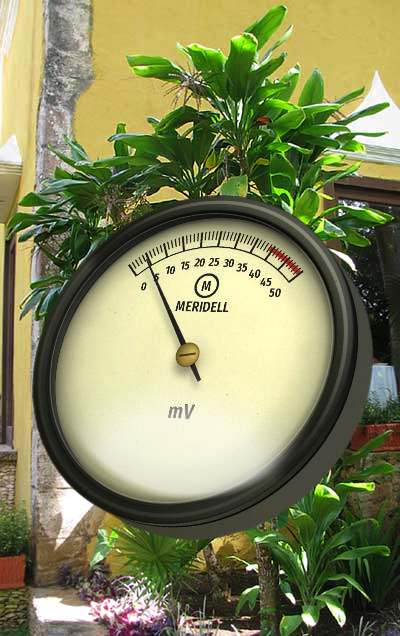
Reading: 5,mV
